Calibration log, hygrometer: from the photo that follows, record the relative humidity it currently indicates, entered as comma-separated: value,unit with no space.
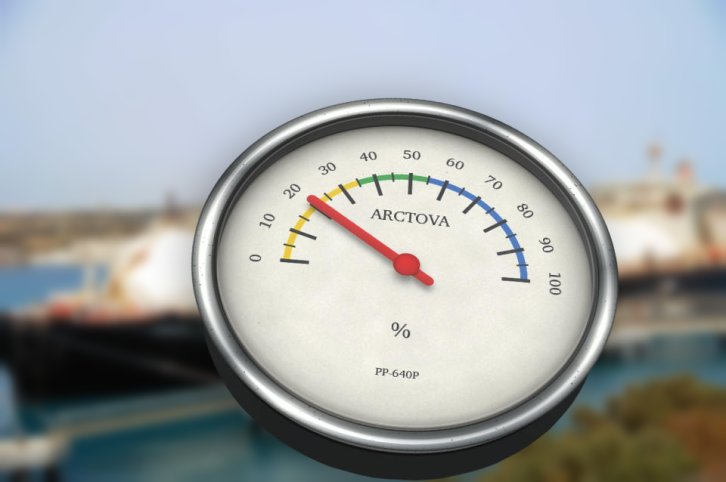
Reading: 20,%
